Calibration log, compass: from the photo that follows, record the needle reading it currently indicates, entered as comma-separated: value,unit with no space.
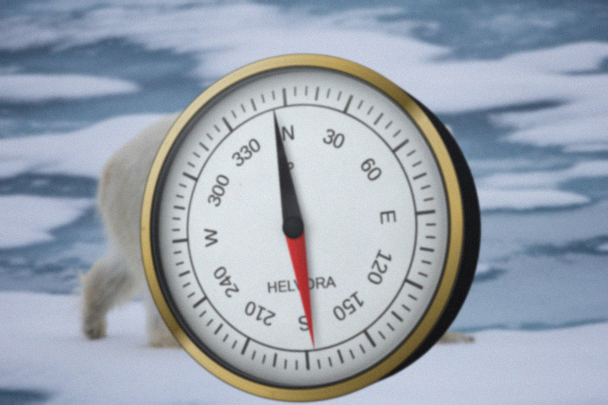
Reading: 175,°
